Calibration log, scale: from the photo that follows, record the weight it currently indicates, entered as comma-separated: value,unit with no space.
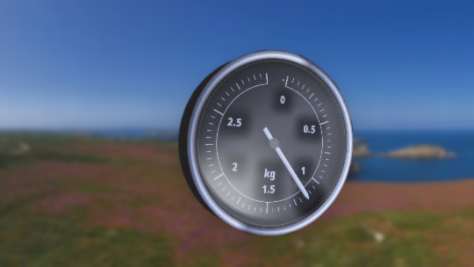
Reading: 1.15,kg
